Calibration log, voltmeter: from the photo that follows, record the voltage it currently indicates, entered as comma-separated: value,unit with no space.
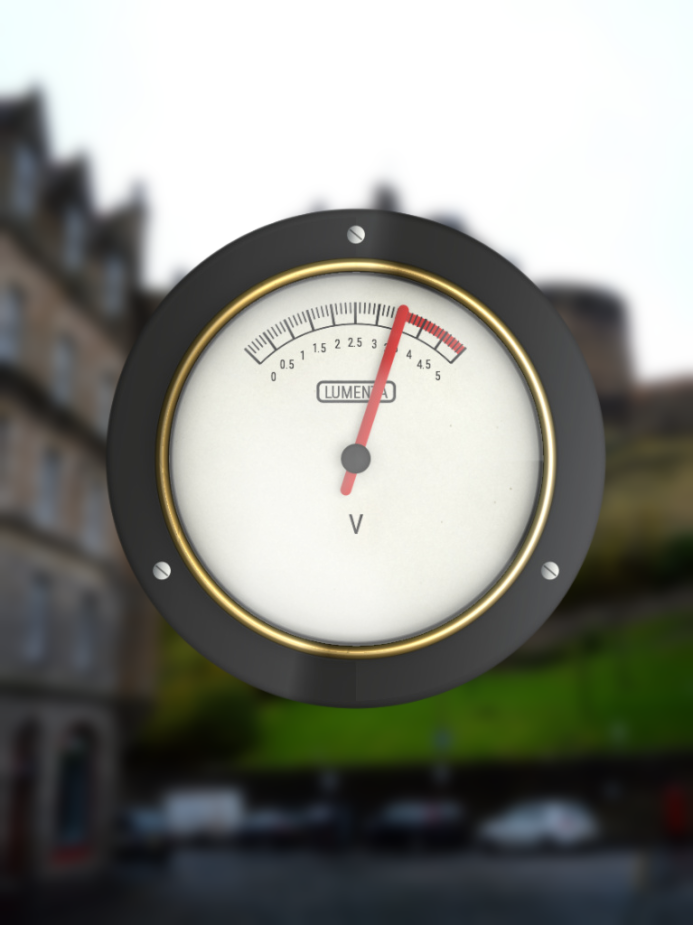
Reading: 3.5,V
